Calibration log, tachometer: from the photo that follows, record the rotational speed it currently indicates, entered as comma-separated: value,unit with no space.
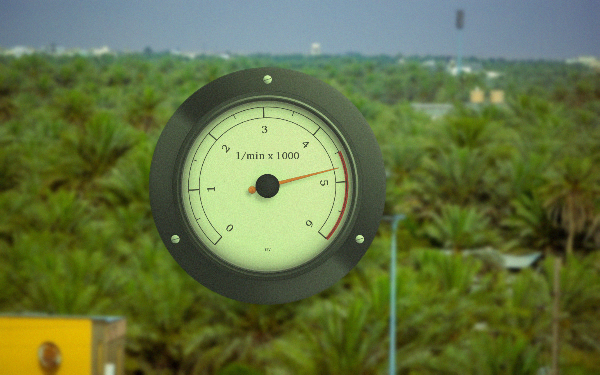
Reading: 4750,rpm
